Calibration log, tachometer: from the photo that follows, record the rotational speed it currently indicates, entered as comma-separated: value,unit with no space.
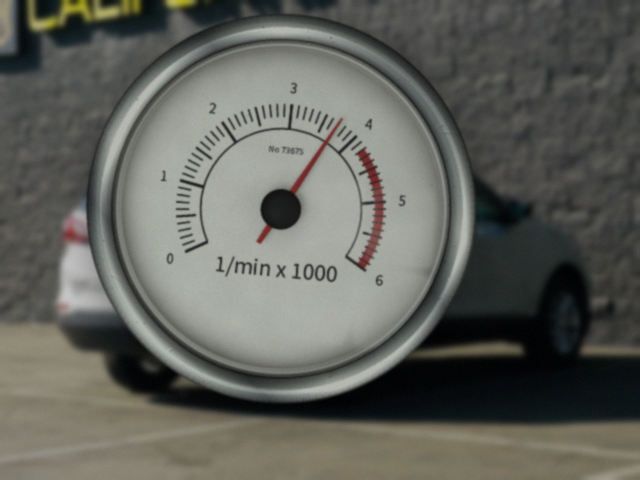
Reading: 3700,rpm
